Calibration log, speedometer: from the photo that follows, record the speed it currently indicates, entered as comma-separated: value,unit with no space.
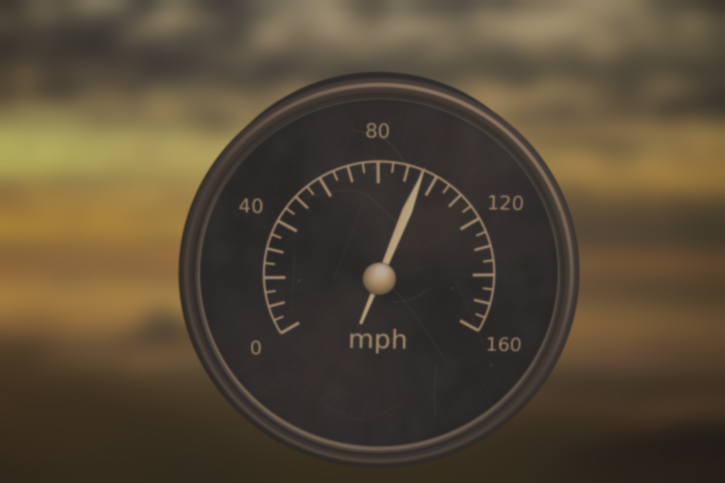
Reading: 95,mph
